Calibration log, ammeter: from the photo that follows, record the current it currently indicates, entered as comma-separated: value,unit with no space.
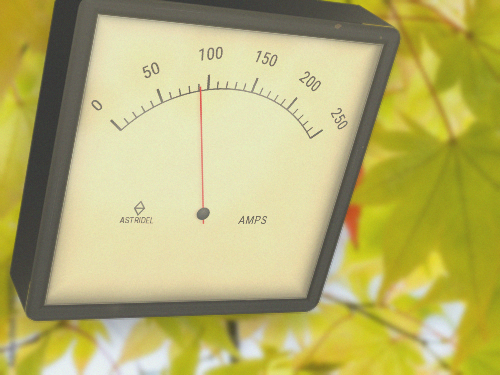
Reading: 90,A
